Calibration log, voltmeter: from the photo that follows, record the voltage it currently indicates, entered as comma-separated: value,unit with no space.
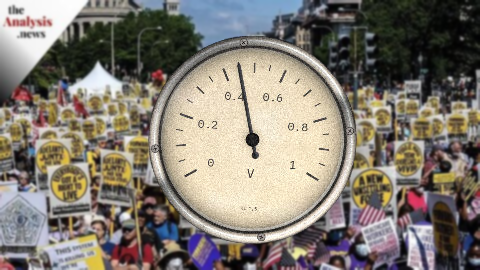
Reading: 0.45,V
